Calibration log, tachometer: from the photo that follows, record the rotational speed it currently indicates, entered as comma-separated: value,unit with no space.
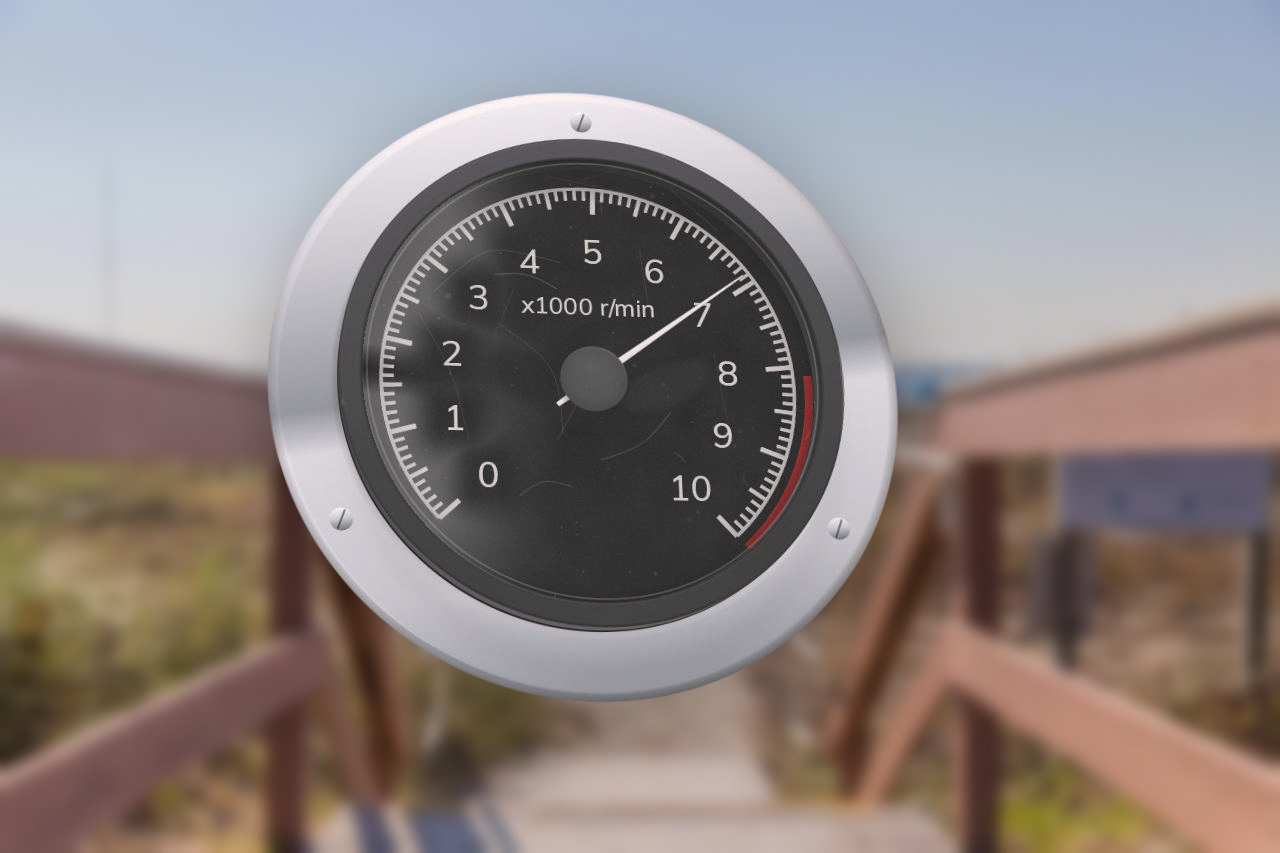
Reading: 6900,rpm
